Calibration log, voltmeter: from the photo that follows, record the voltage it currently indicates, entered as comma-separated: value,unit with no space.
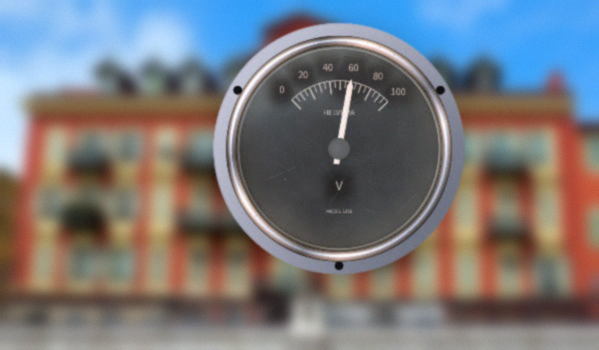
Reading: 60,V
